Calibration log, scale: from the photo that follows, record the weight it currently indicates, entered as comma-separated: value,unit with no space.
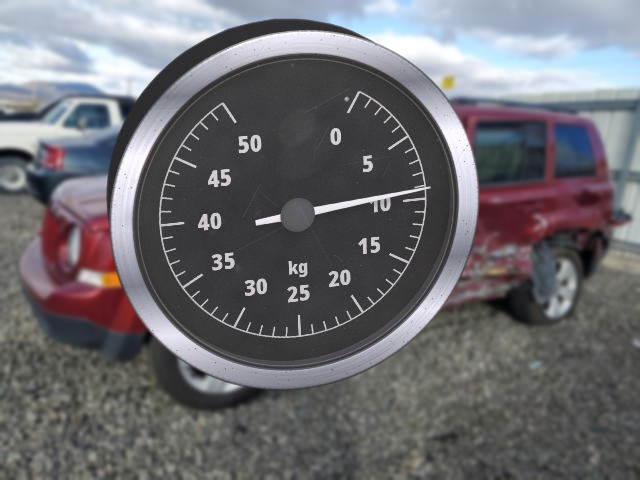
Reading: 9,kg
